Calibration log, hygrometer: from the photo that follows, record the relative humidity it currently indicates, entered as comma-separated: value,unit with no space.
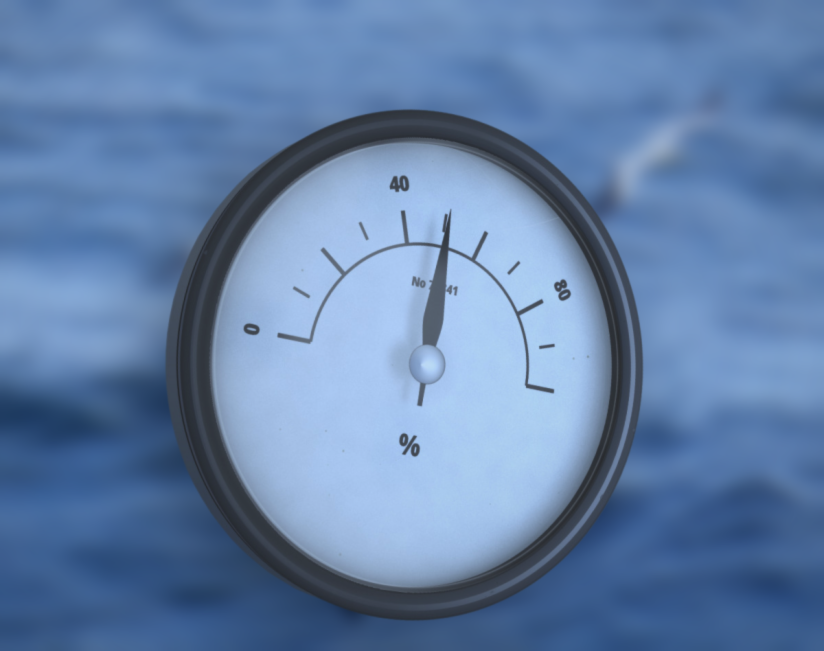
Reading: 50,%
